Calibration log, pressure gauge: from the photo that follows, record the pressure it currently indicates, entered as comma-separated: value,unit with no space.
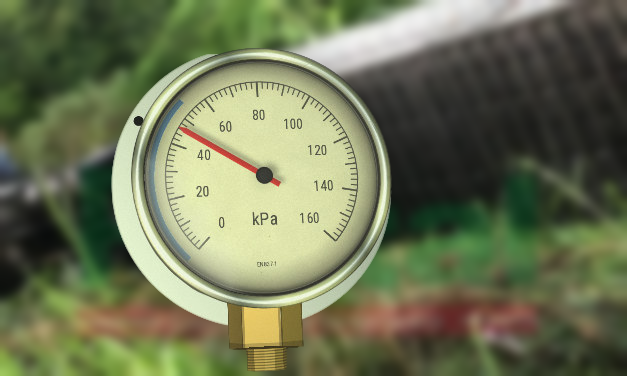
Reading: 46,kPa
